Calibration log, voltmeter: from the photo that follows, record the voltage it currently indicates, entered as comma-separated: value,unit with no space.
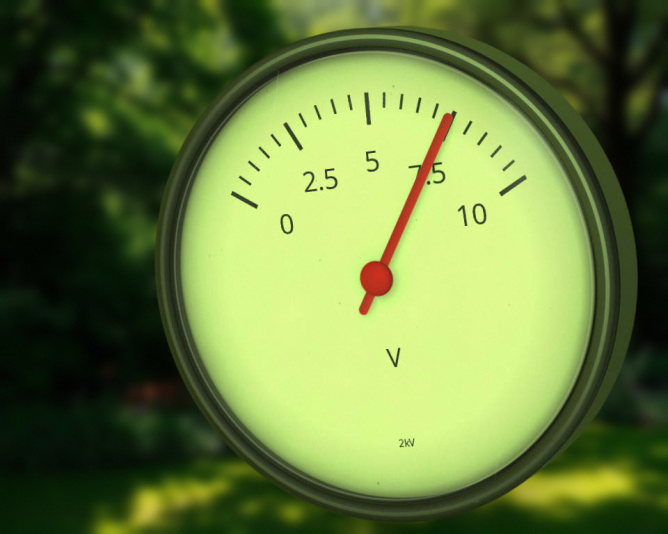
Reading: 7.5,V
